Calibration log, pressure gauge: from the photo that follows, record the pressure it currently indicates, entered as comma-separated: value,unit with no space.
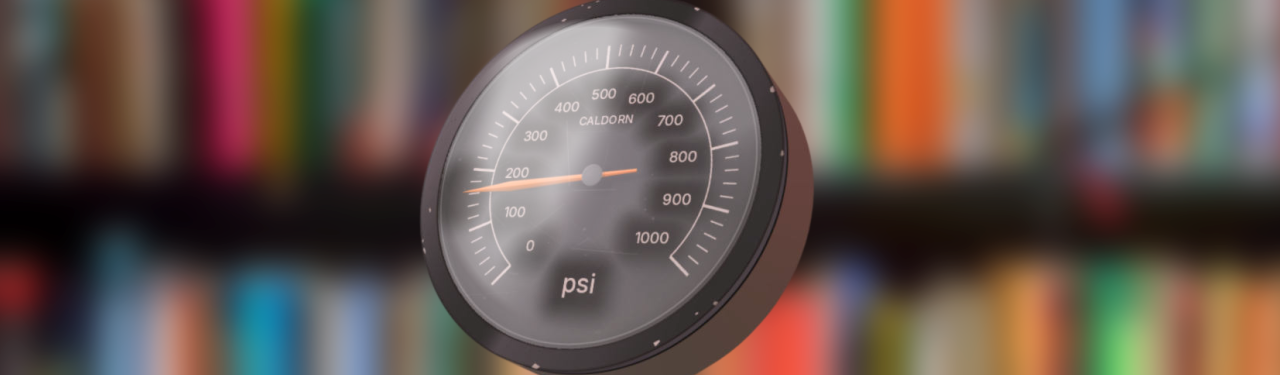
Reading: 160,psi
